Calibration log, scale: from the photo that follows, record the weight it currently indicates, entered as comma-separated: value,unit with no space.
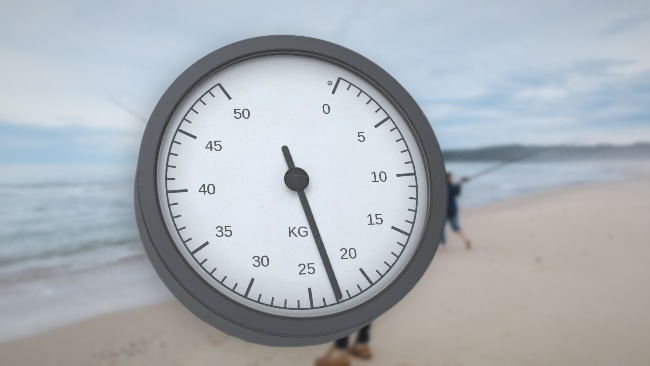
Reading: 23,kg
